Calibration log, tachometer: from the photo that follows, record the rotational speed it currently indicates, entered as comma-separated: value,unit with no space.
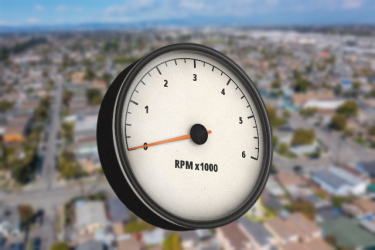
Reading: 0,rpm
